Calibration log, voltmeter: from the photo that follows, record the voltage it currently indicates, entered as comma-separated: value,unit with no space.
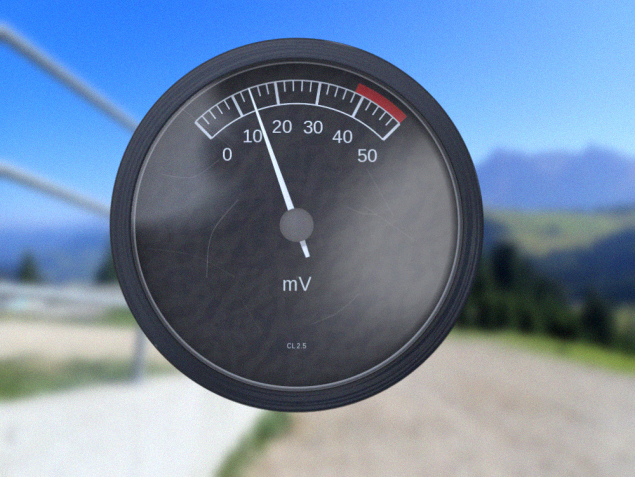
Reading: 14,mV
